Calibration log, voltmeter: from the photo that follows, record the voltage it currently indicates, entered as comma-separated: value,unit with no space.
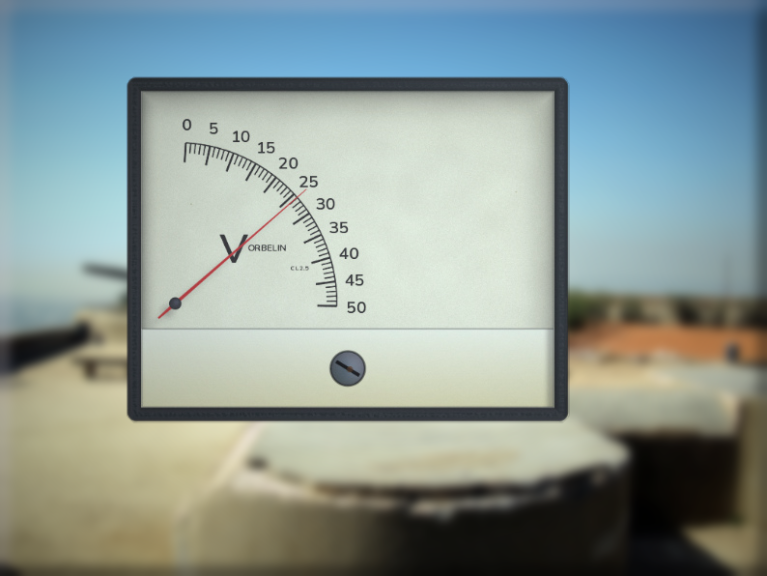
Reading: 26,V
